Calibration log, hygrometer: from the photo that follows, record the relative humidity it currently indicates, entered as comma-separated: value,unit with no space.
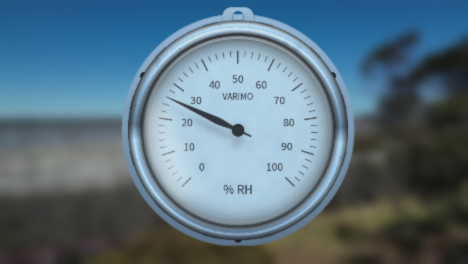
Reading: 26,%
